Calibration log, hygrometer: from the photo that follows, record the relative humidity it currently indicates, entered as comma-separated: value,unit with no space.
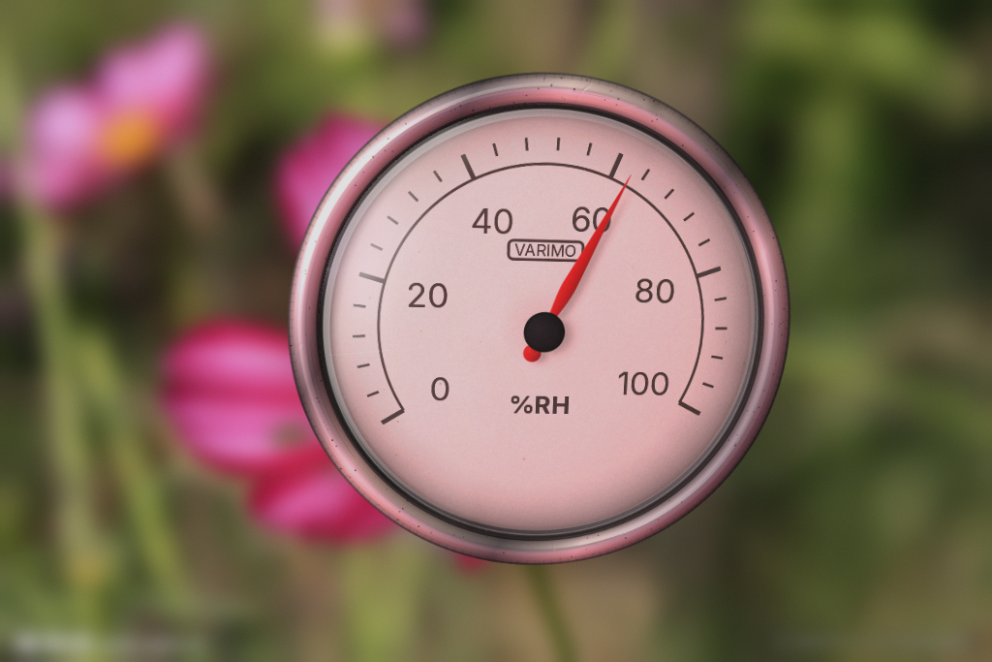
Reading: 62,%
